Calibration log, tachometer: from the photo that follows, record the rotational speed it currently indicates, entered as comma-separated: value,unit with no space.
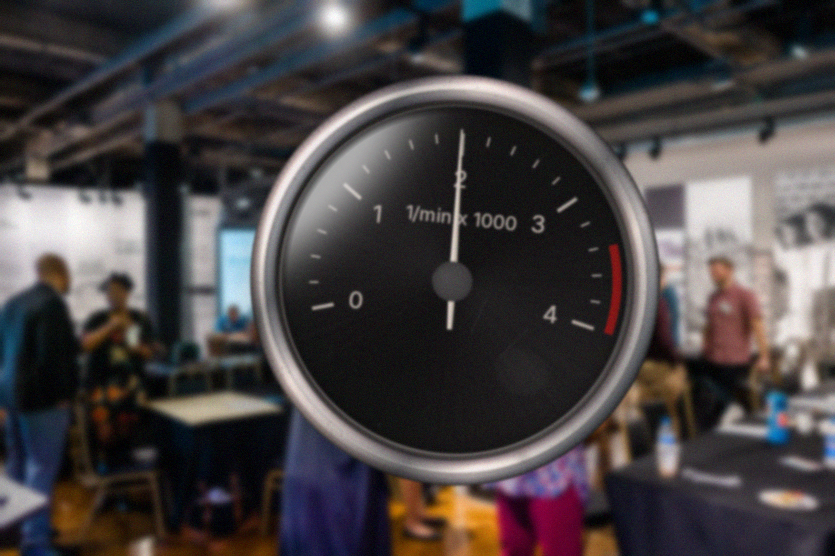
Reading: 2000,rpm
